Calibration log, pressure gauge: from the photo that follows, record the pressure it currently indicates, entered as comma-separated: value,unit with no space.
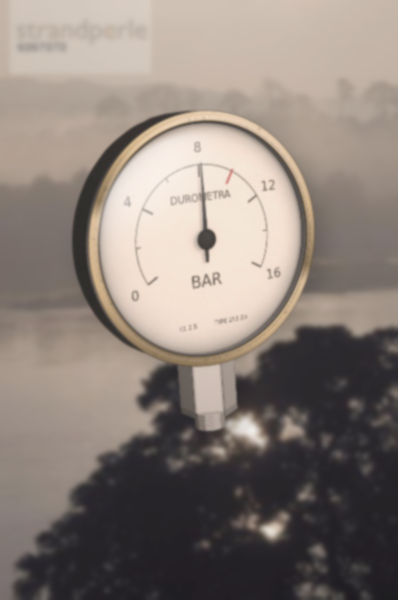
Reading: 8,bar
